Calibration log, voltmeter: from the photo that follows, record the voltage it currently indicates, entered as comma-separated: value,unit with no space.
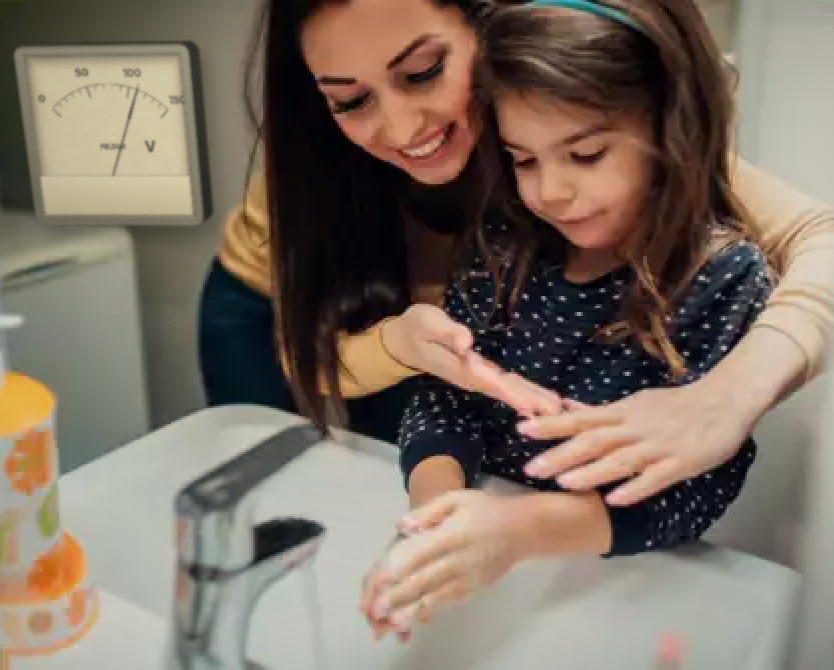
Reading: 110,V
